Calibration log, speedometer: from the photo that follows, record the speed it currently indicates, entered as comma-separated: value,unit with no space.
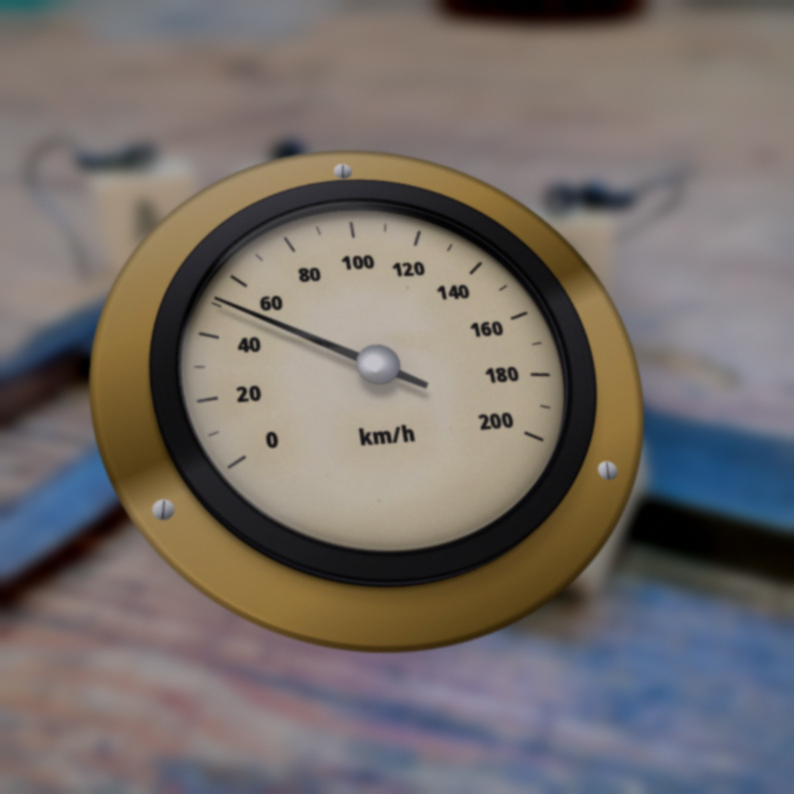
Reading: 50,km/h
